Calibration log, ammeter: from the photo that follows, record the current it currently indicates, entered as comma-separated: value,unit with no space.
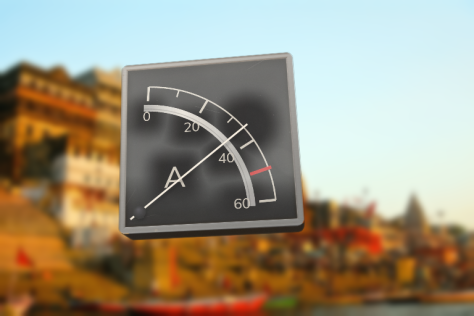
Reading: 35,A
